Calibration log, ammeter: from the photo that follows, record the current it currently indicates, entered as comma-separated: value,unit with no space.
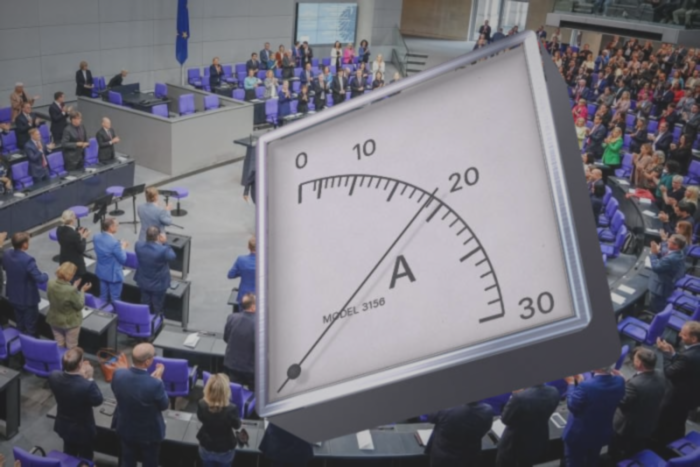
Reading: 19,A
